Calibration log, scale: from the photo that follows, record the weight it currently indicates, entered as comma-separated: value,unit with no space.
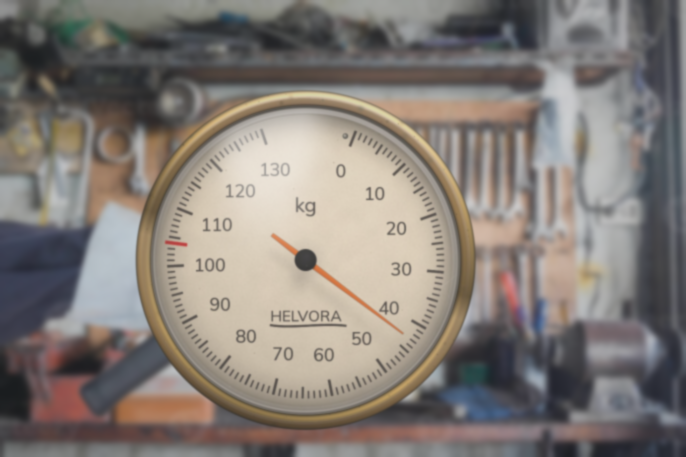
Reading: 43,kg
